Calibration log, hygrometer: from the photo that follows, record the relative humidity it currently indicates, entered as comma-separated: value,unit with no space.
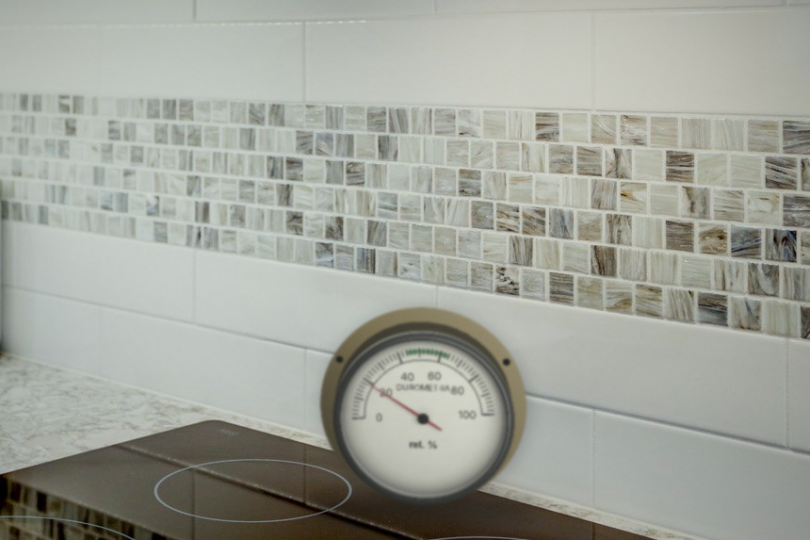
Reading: 20,%
